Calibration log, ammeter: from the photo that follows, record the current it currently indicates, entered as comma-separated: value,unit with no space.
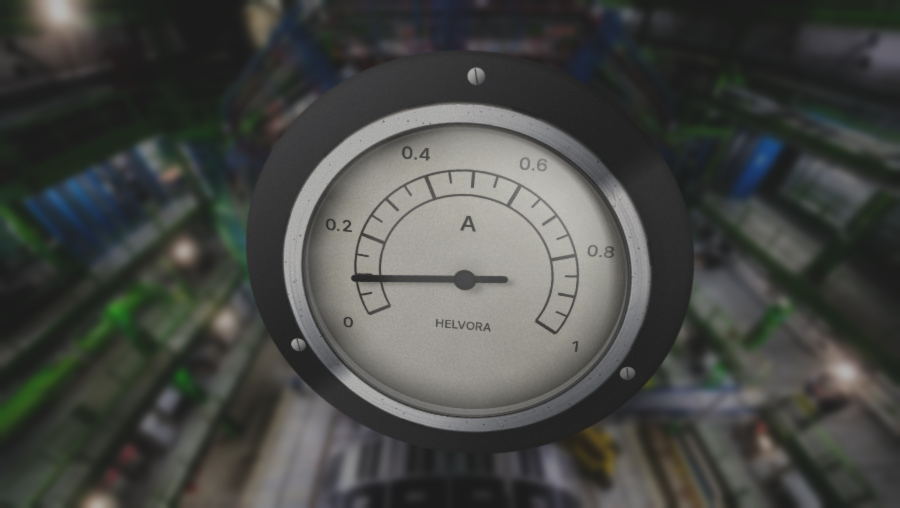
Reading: 0.1,A
